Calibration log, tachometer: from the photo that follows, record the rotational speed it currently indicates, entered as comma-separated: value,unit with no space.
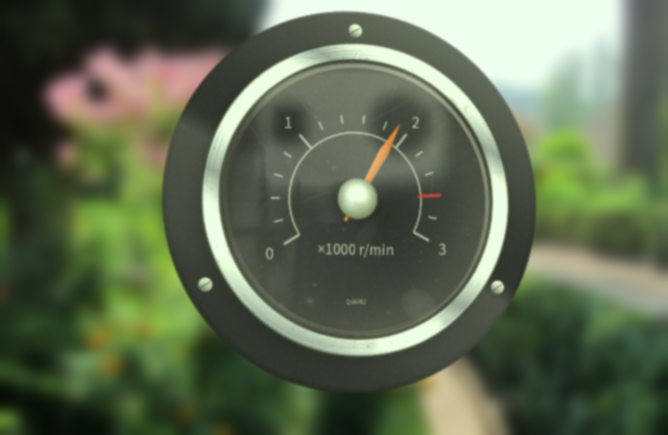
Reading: 1900,rpm
